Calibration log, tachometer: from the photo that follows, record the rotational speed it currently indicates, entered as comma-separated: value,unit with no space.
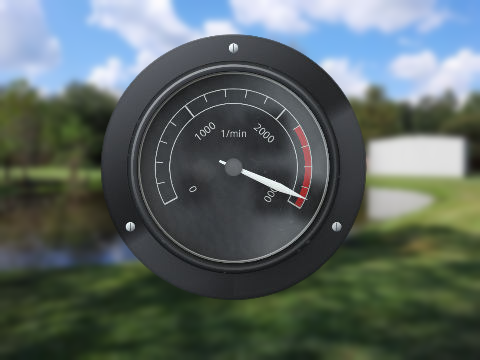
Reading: 2900,rpm
